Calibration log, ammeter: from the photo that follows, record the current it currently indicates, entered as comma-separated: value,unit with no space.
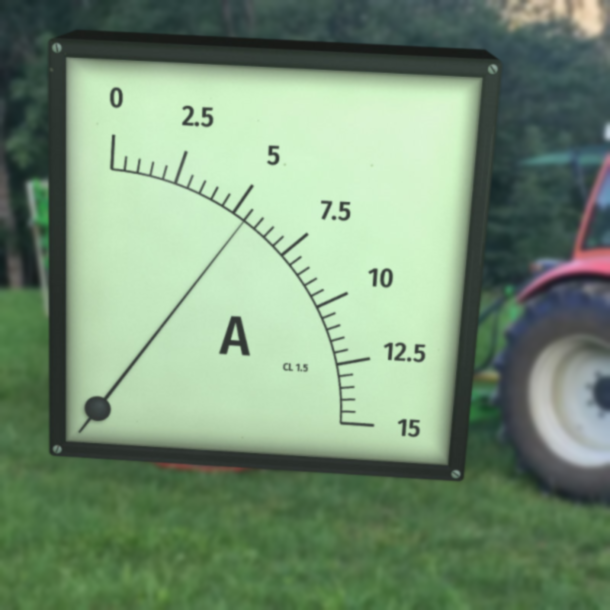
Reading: 5.5,A
